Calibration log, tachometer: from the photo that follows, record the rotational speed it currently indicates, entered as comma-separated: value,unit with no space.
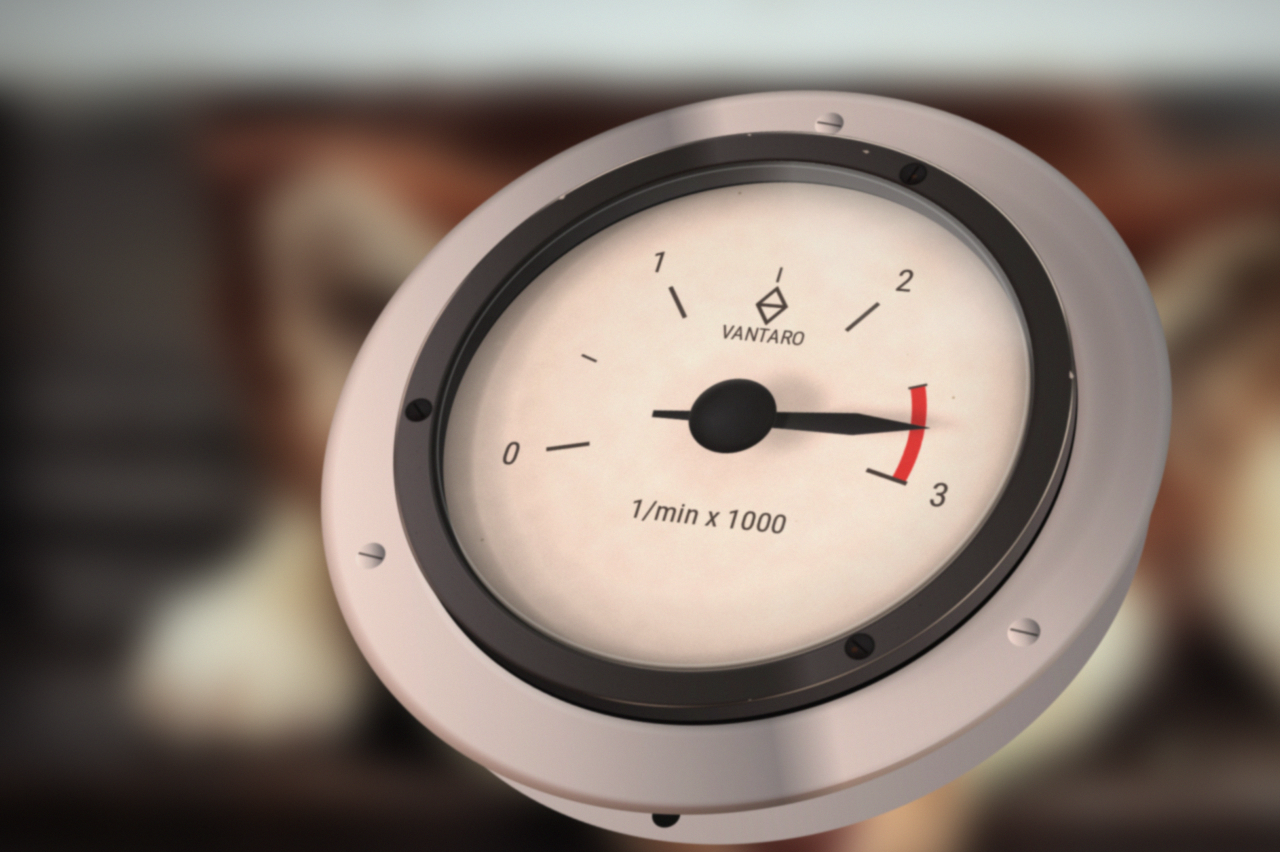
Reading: 2750,rpm
